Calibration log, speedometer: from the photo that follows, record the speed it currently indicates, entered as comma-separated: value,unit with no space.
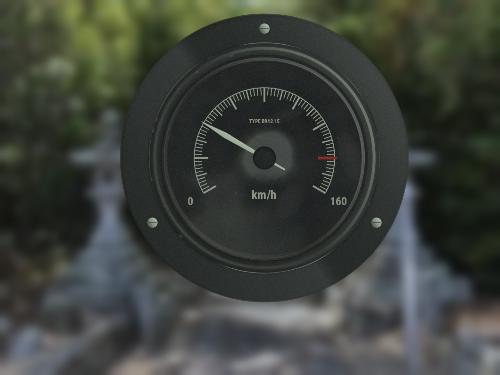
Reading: 40,km/h
